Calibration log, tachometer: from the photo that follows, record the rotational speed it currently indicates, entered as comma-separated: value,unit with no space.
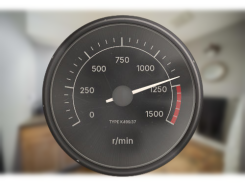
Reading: 1200,rpm
